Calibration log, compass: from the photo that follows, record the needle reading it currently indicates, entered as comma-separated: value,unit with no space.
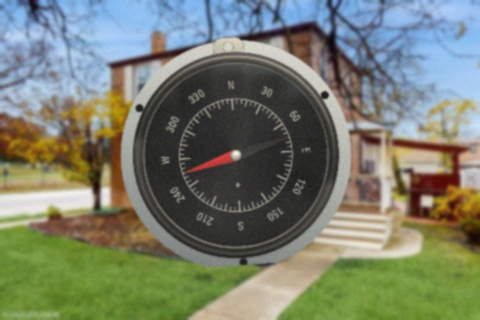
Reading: 255,°
